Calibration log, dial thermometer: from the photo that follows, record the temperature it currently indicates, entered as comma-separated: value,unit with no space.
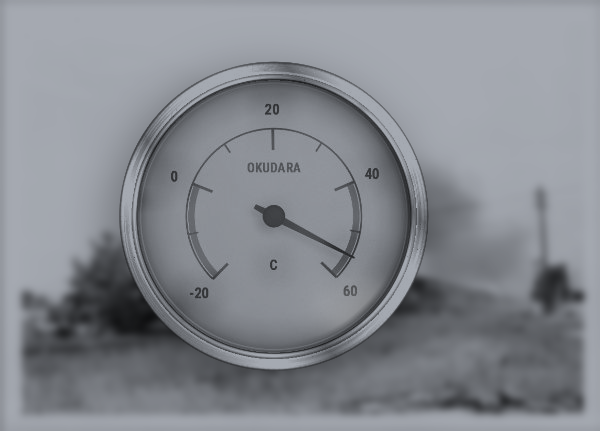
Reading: 55,°C
